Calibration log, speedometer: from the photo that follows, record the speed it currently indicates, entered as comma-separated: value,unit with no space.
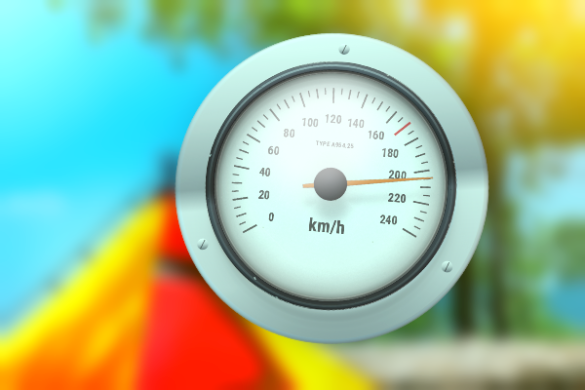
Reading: 205,km/h
